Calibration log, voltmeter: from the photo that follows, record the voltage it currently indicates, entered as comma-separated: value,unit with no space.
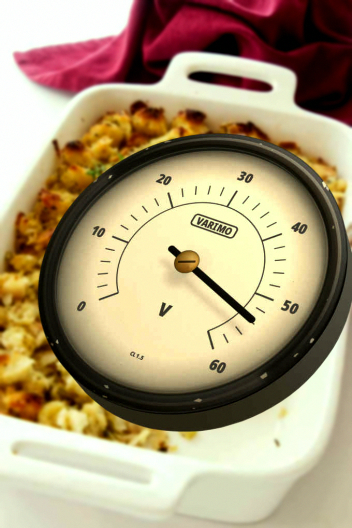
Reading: 54,V
